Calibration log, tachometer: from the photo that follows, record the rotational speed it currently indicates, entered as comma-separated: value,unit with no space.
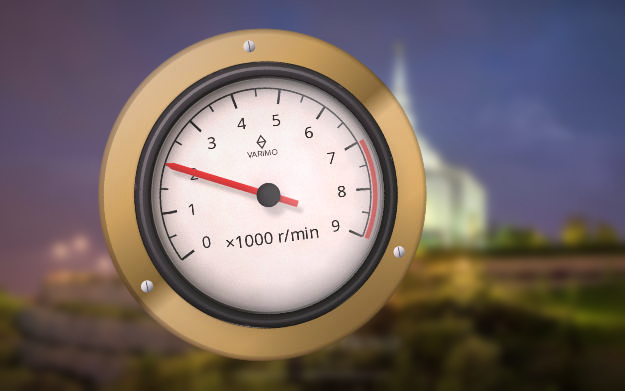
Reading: 2000,rpm
